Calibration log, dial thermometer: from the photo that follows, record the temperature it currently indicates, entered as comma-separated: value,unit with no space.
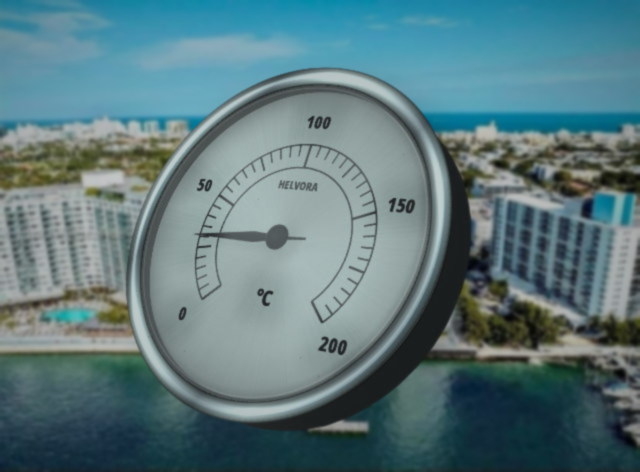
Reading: 30,°C
